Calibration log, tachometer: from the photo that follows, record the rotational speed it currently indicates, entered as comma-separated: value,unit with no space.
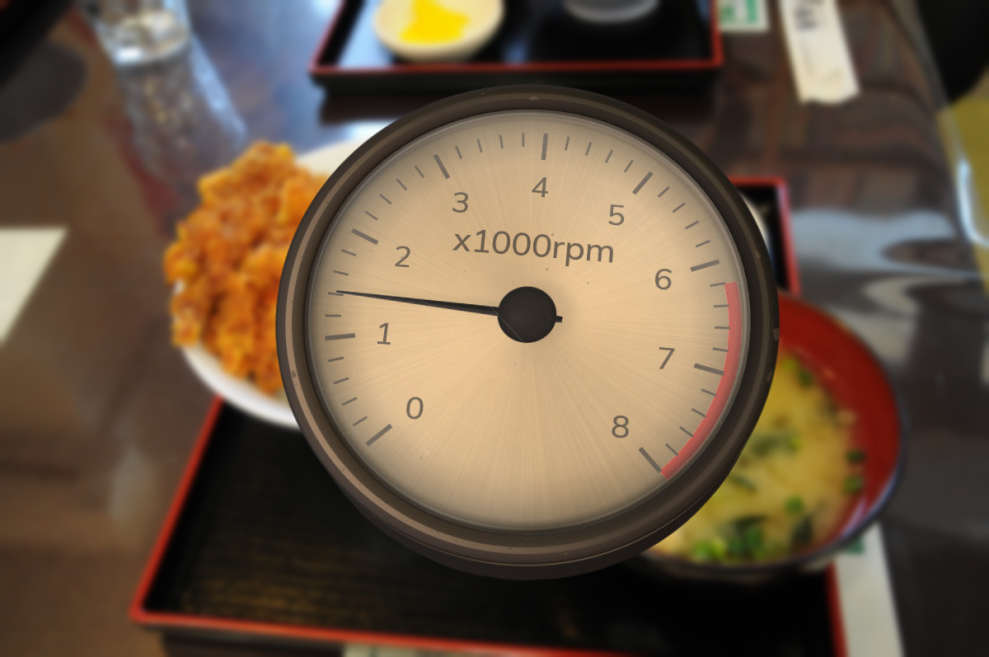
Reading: 1400,rpm
